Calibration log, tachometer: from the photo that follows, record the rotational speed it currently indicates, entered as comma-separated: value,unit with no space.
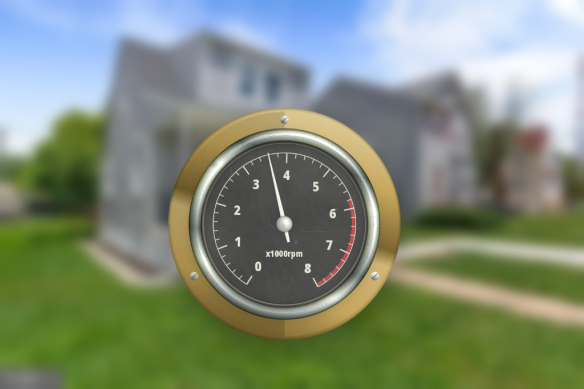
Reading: 3600,rpm
